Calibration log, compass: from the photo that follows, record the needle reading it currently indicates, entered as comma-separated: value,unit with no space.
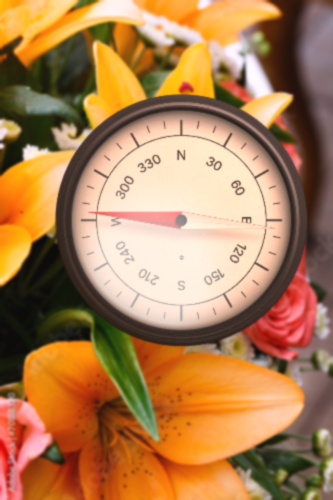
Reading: 275,°
